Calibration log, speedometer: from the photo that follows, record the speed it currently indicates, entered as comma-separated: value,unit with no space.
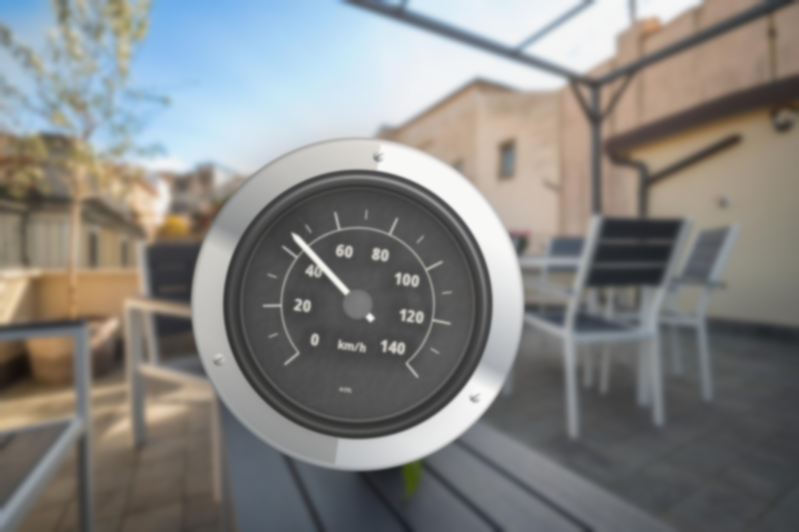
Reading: 45,km/h
